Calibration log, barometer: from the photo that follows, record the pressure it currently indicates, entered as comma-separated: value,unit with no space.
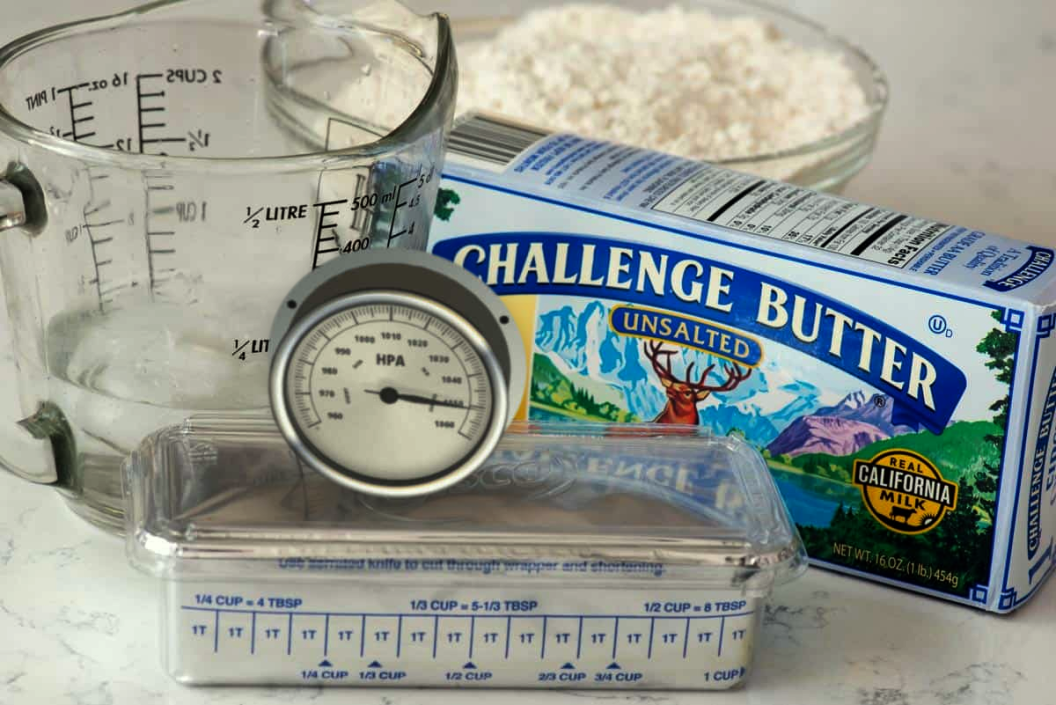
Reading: 1050,hPa
